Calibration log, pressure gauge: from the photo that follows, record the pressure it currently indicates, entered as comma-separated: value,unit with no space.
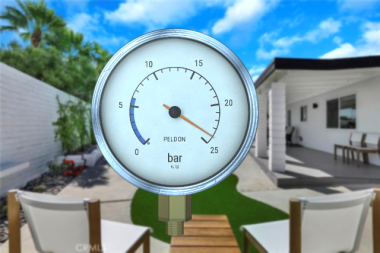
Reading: 24,bar
